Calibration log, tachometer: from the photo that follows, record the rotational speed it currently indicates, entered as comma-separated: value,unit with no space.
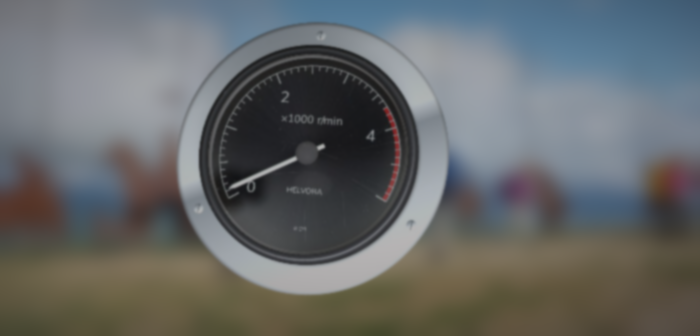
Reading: 100,rpm
